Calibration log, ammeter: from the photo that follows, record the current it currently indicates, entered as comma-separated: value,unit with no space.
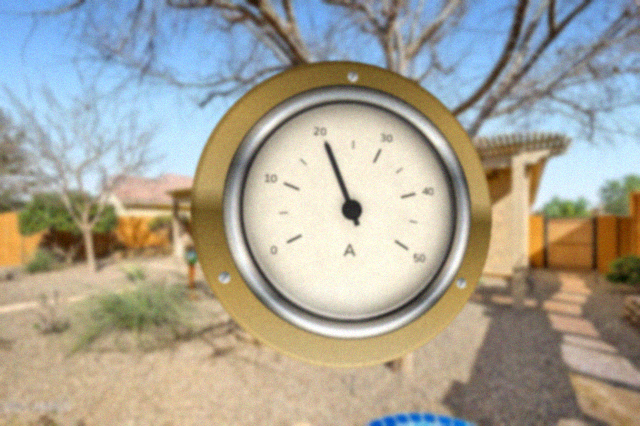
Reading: 20,A
